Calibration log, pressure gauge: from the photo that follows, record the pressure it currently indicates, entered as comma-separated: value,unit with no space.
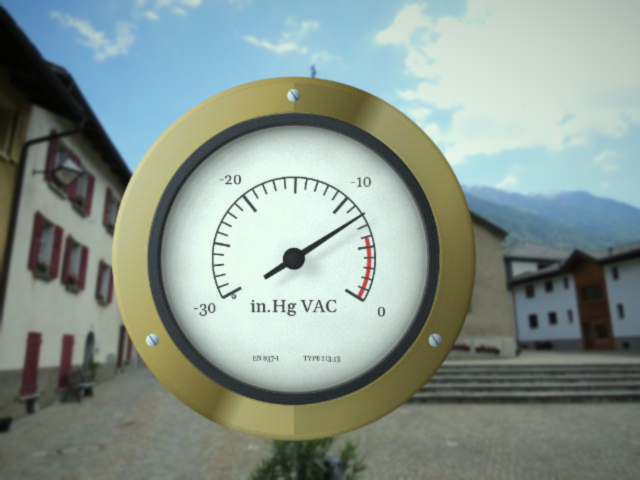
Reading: -8,inHg
